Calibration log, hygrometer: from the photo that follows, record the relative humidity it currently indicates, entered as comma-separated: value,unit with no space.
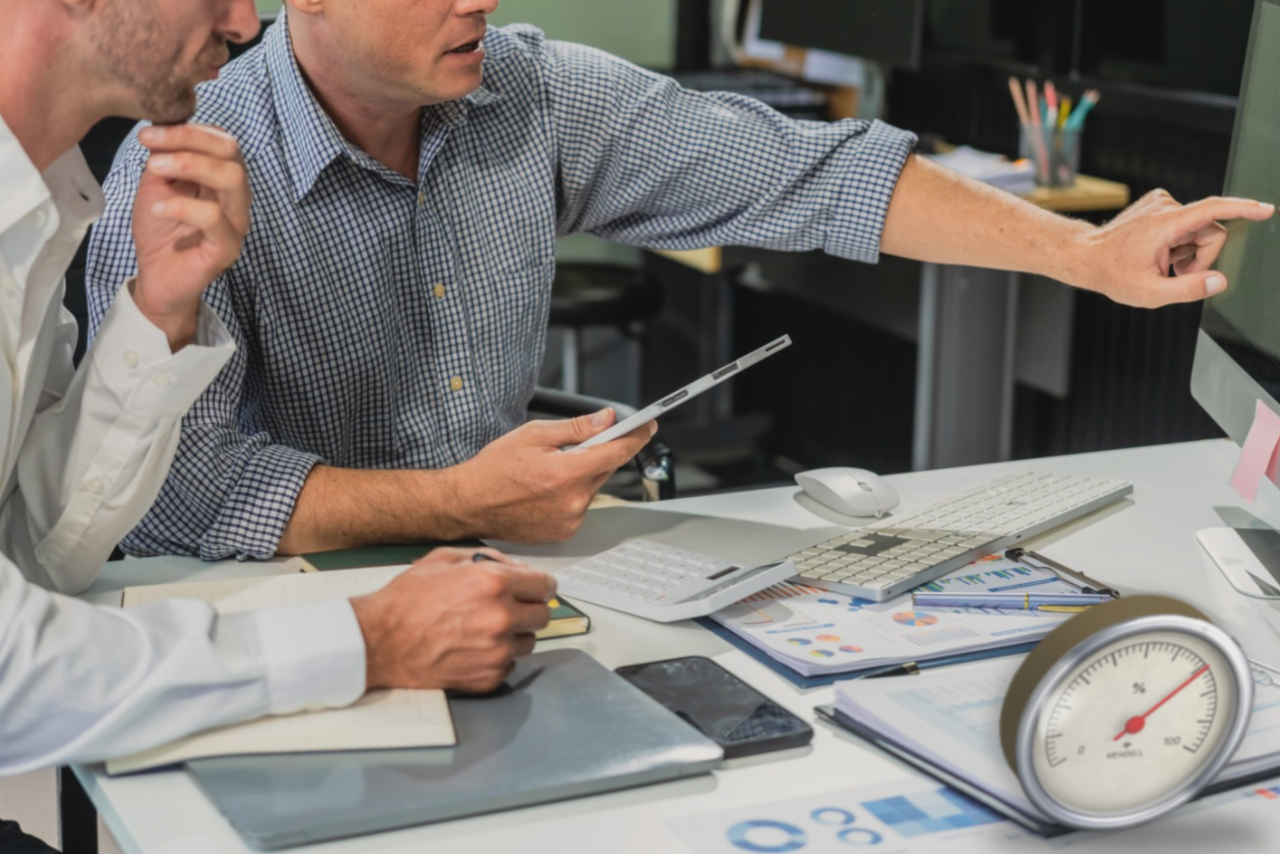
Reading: 70,%
